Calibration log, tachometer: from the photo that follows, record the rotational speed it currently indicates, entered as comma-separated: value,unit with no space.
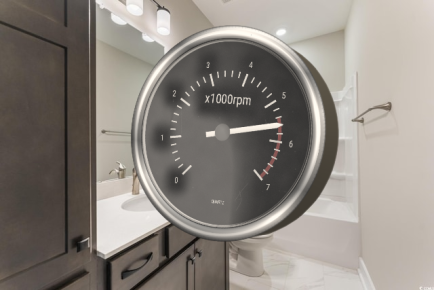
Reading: 5600,rpm
